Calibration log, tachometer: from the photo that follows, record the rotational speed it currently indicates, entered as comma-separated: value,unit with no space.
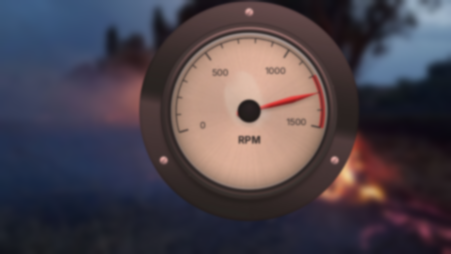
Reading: 1300,rpm
